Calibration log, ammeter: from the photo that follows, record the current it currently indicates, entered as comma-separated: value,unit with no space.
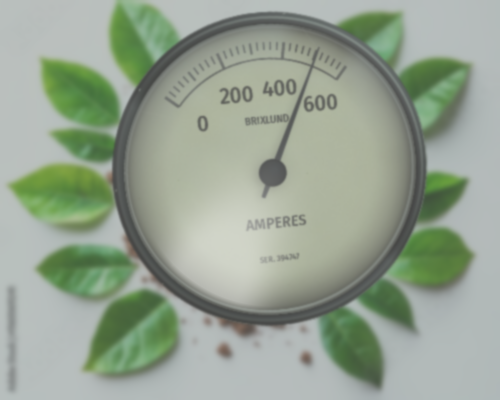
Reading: 500,A
